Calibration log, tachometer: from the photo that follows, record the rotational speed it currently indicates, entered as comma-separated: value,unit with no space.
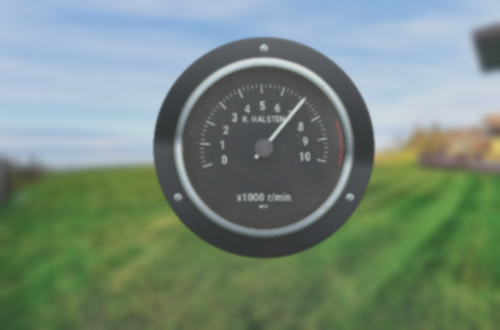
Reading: 7000,rpm
